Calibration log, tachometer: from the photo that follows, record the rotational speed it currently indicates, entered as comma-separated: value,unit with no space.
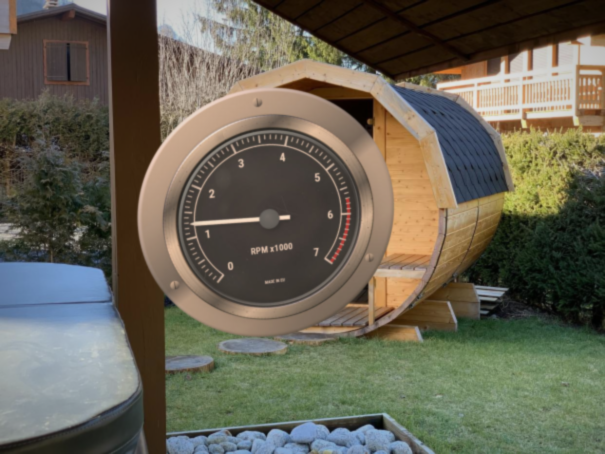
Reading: 1300,rpm
